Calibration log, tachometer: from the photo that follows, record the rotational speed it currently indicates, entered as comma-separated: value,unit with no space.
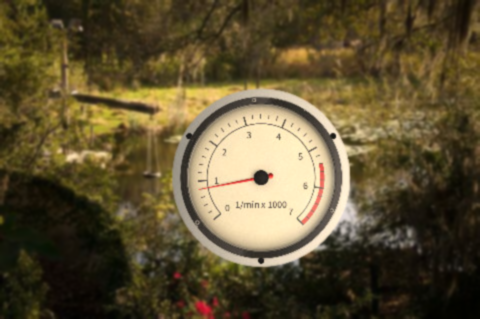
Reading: 800,rpm
